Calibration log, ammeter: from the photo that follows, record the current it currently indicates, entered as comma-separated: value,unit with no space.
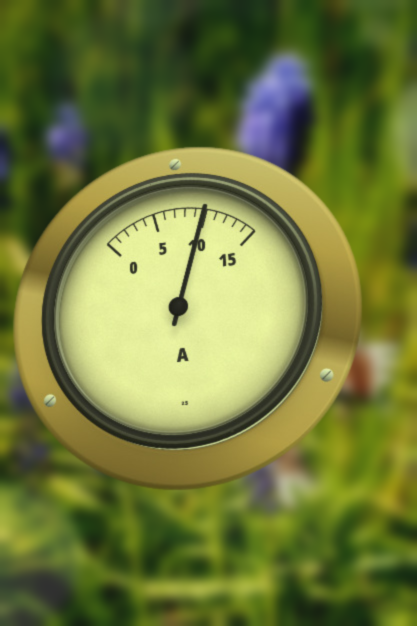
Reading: 10,A
